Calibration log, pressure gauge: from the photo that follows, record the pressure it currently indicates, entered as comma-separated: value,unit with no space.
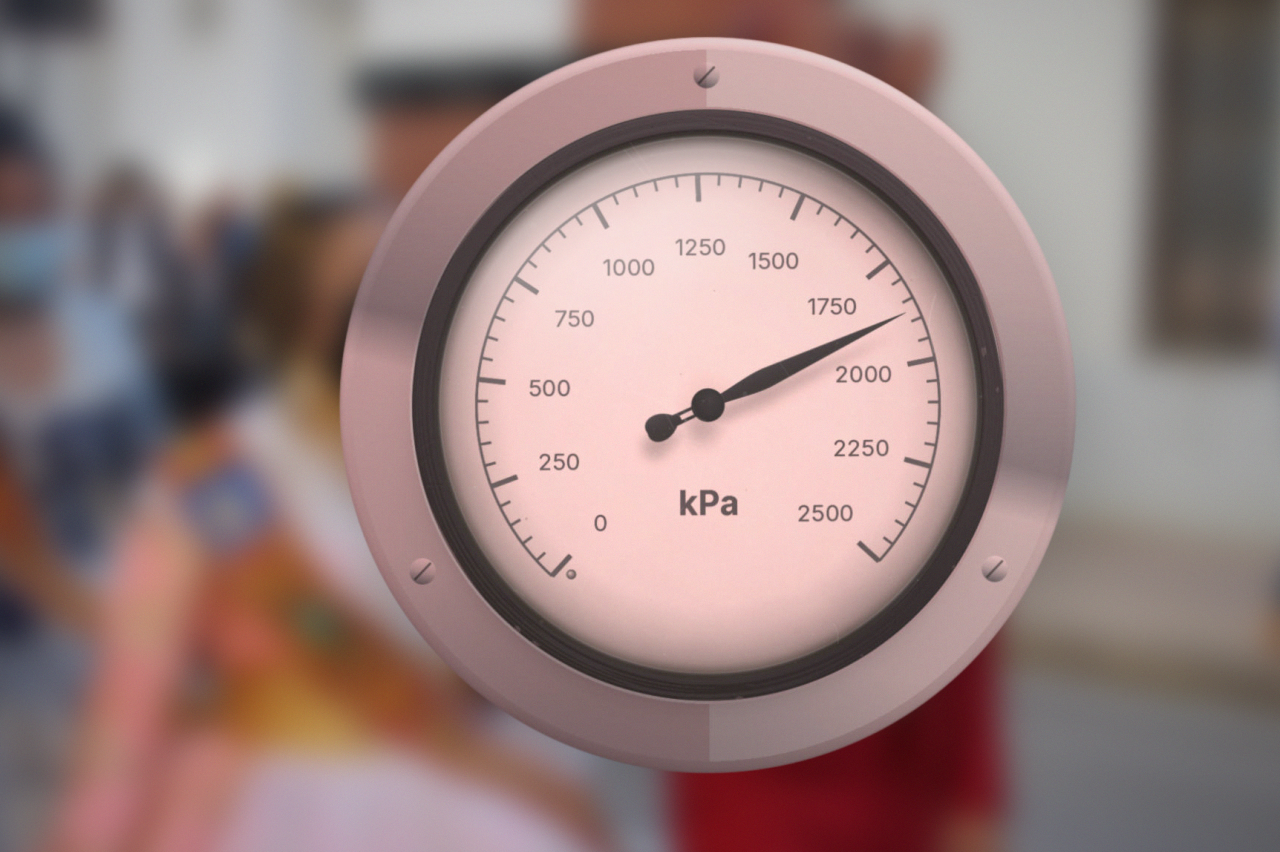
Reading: 1875,kPa
